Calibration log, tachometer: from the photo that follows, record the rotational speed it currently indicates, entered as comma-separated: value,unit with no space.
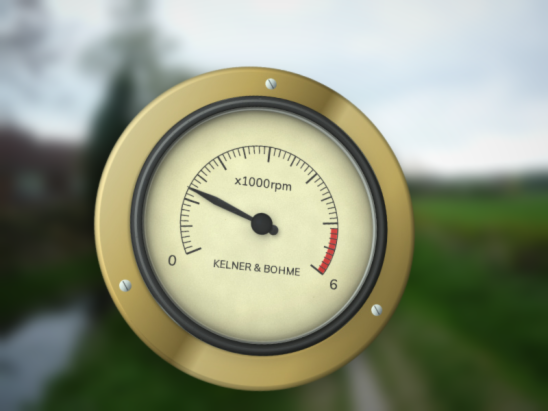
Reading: 1200,rpm
